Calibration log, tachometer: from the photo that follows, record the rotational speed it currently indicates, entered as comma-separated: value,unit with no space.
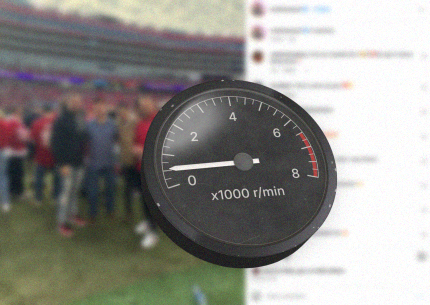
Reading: 500,rpm
